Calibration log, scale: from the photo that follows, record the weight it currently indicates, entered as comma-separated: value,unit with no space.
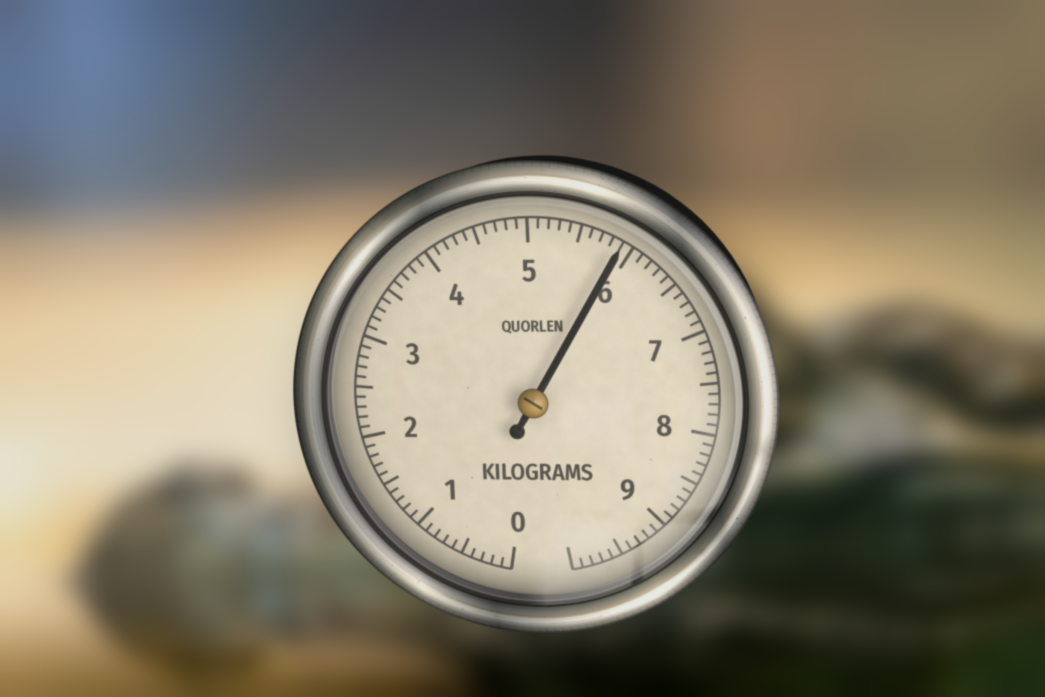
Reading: 5.9,kg
